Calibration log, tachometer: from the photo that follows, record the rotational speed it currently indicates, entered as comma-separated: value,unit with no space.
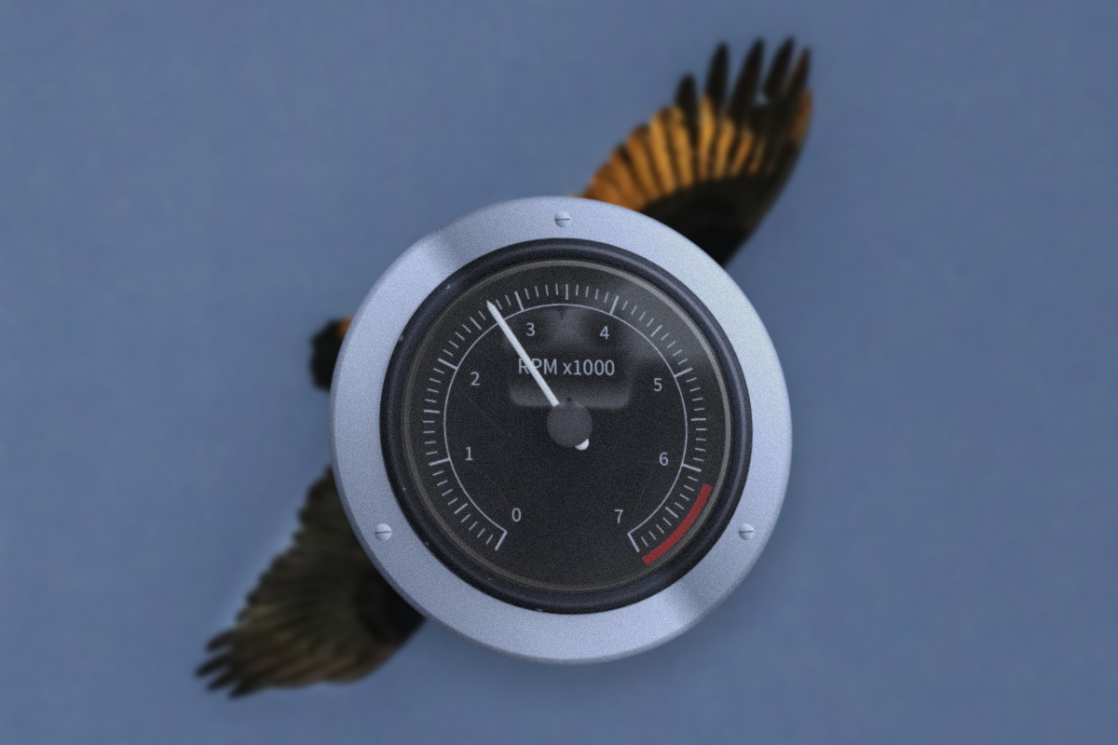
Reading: 2700,rpm
